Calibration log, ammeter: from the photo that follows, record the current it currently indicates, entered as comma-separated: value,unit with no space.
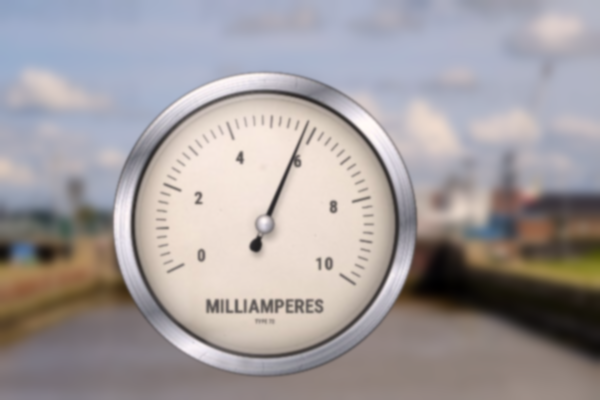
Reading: 5.8,mA
